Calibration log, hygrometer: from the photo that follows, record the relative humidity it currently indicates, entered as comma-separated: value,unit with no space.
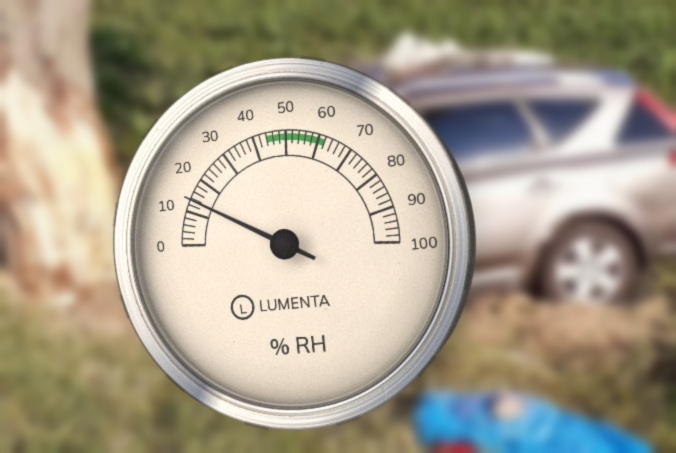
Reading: 14,%
